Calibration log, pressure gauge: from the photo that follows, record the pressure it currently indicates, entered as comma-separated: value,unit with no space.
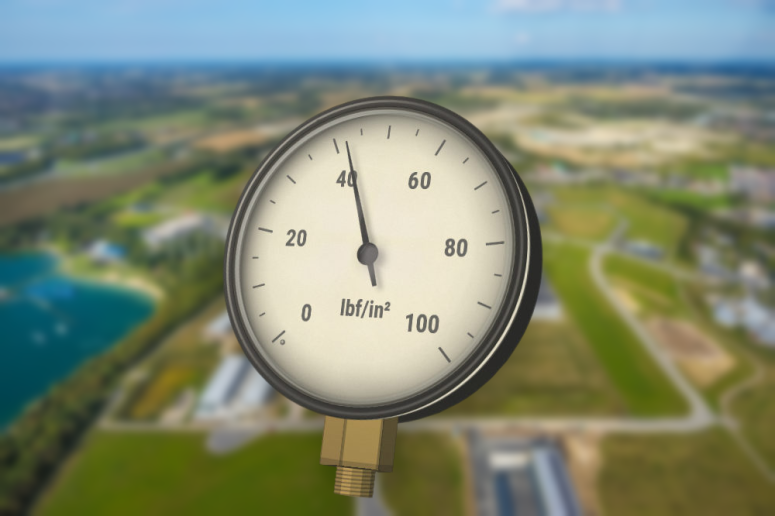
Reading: 42.5,psi
